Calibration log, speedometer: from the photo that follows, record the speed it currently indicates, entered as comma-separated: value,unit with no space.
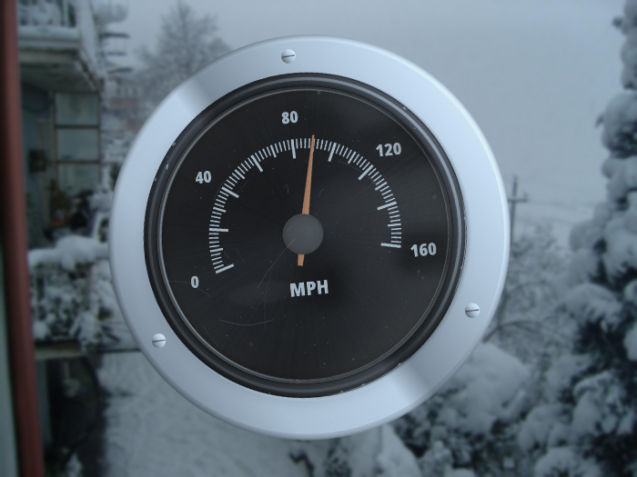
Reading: 90,mph
